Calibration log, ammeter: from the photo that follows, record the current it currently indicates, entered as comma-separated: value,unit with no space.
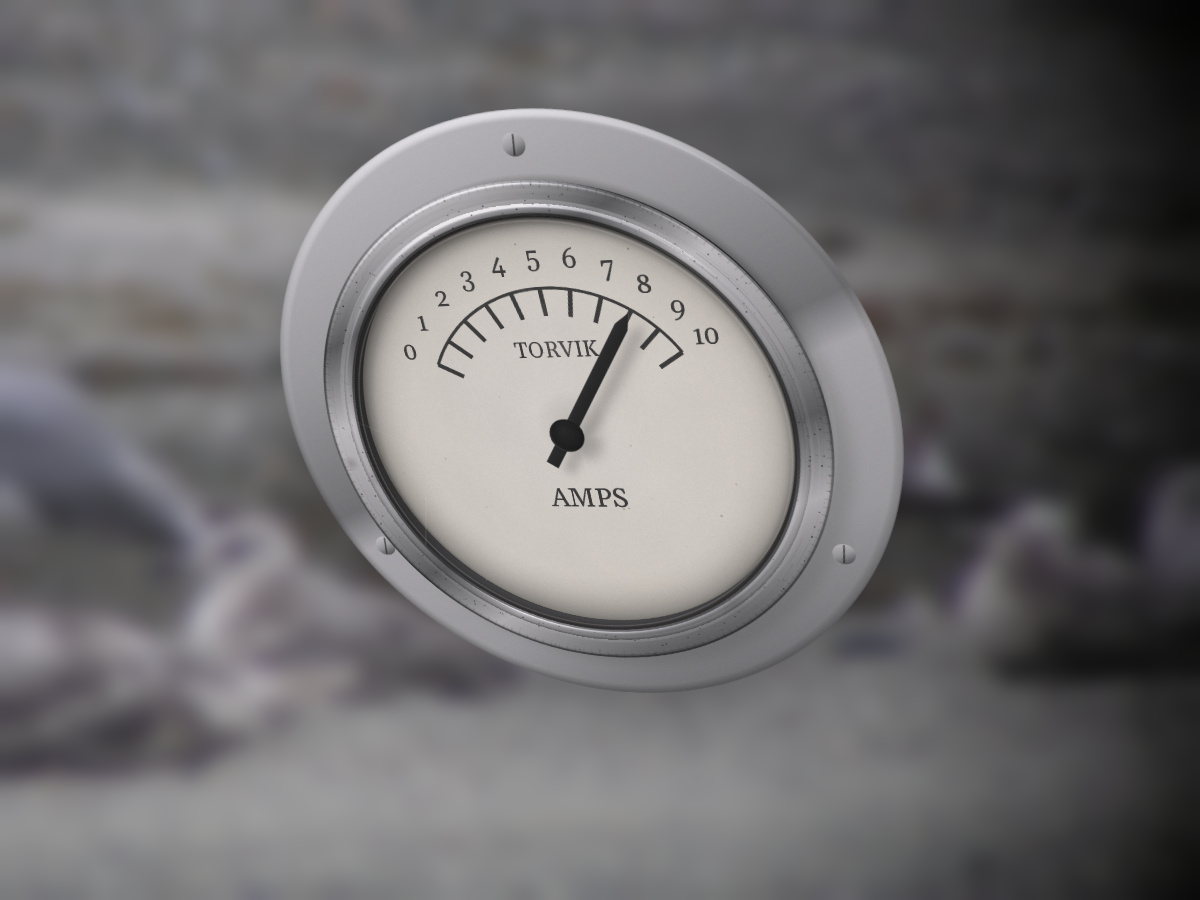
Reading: 8,A
